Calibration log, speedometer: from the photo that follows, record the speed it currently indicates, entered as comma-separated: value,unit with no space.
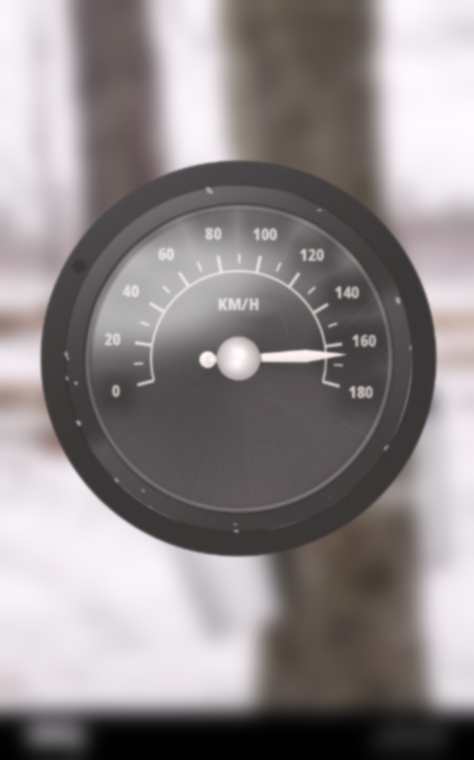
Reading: 165,km/h
